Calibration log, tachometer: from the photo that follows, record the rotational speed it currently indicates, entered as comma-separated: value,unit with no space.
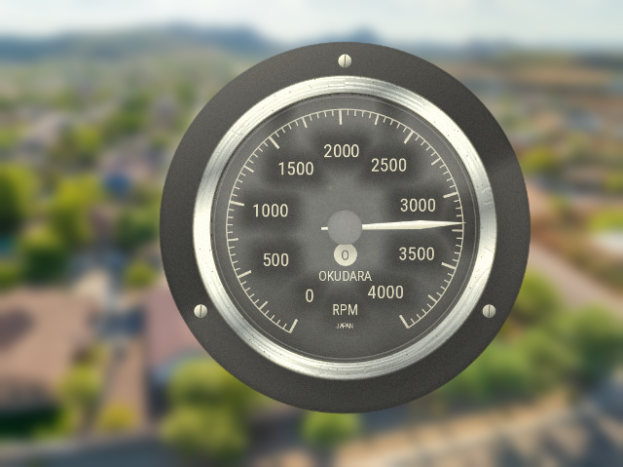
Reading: 3200,rpm
